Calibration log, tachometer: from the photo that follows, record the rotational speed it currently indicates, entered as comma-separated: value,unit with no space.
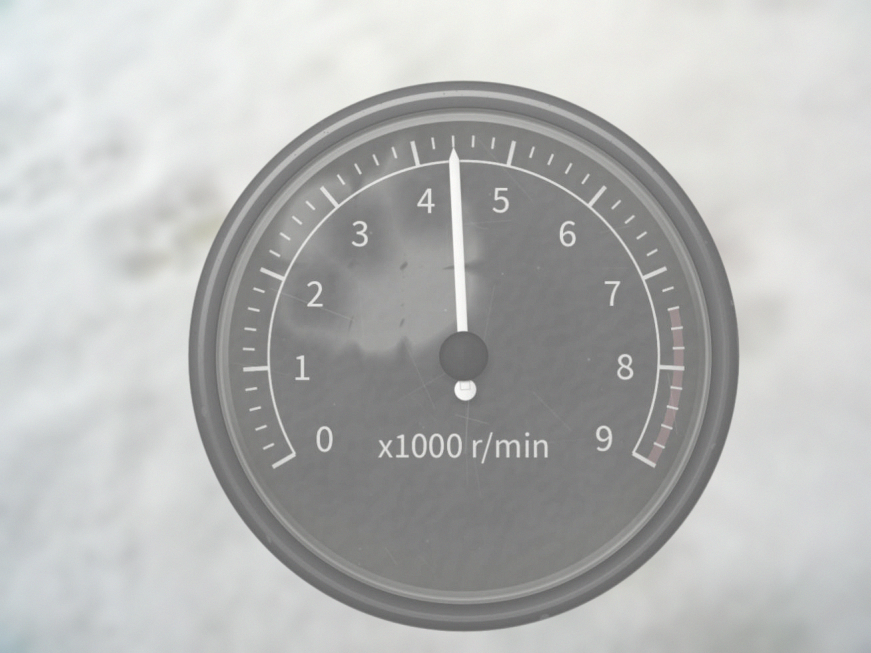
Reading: 4400,rpm
